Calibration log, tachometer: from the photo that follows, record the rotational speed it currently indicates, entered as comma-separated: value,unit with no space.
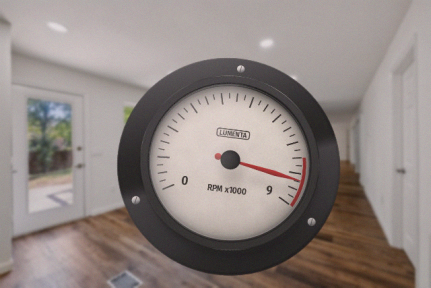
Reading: 8250,rpm
